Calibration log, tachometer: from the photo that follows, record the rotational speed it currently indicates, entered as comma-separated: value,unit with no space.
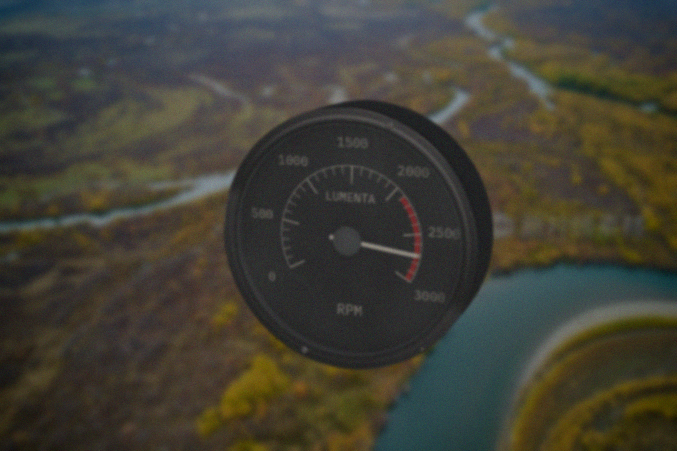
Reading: 2700,rpm
